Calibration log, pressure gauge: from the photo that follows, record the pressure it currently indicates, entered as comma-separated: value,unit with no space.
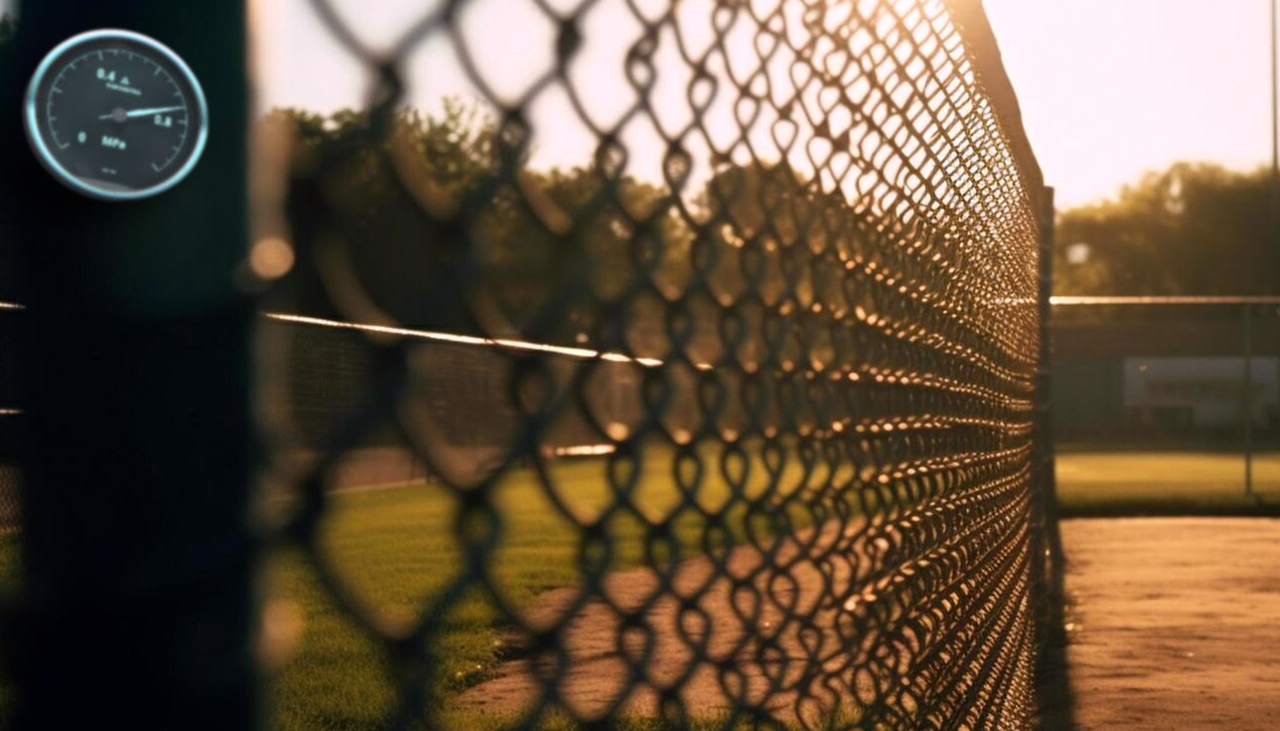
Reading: 0.75,MPa
